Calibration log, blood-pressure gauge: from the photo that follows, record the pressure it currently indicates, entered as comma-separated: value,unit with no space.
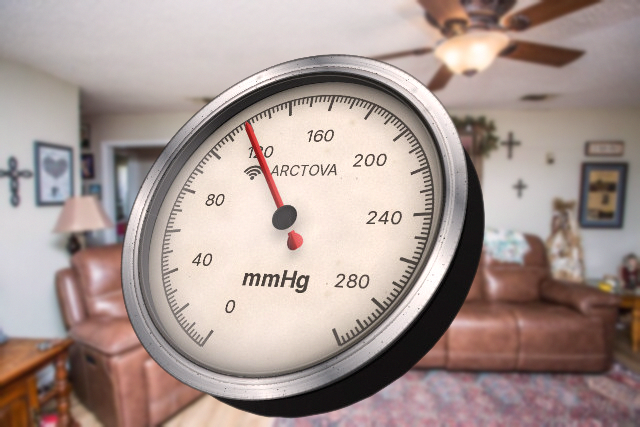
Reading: 120,mmHg
